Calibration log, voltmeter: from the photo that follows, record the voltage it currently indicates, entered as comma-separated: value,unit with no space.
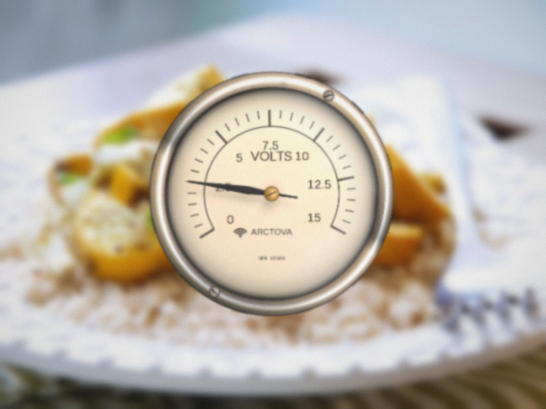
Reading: 2.5,V
